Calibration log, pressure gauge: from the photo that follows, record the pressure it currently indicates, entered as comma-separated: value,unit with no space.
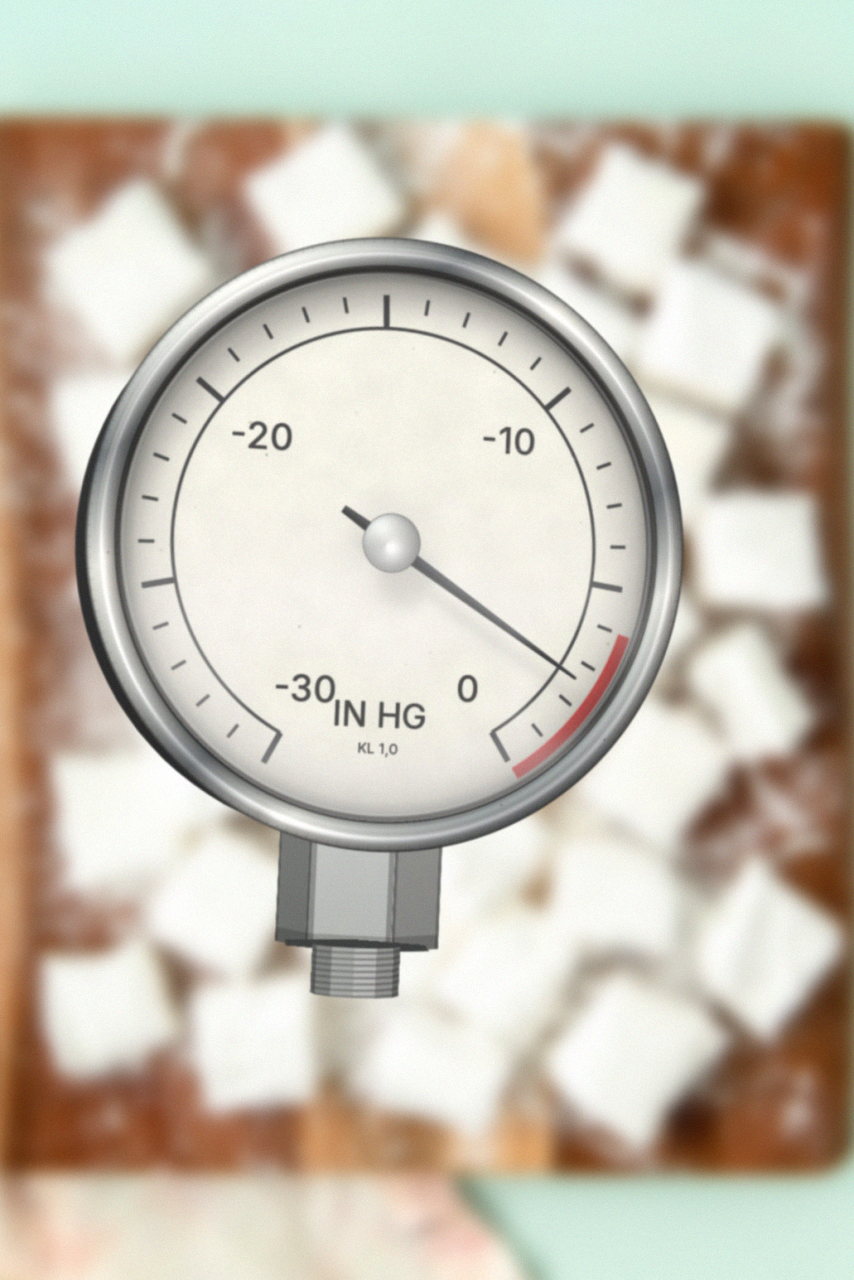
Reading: -2.5,inHg
